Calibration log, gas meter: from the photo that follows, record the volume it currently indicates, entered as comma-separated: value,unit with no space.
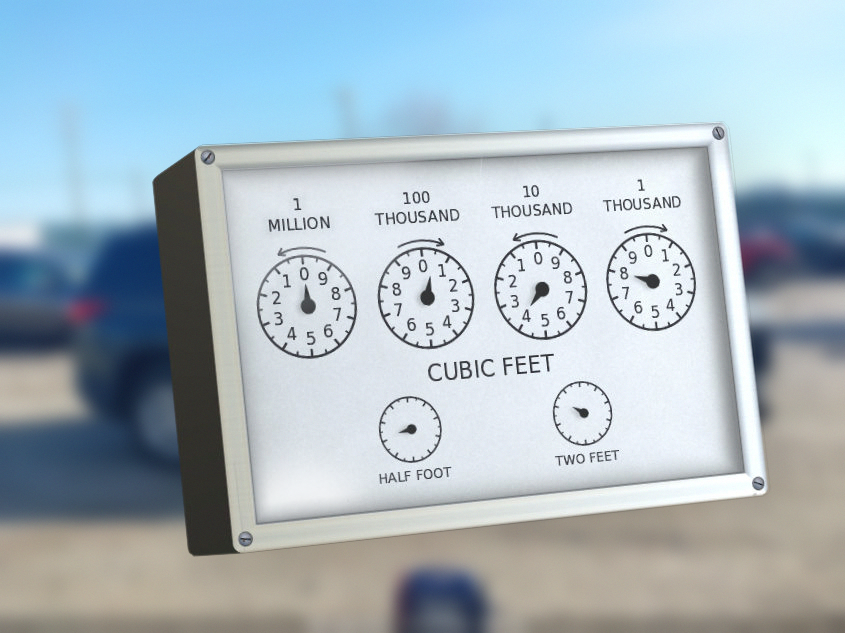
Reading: 3800,ft³
